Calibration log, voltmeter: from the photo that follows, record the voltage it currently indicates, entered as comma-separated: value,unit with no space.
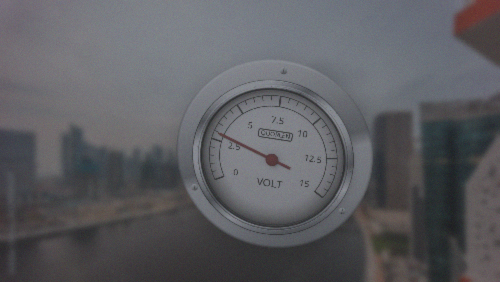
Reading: 3,V
